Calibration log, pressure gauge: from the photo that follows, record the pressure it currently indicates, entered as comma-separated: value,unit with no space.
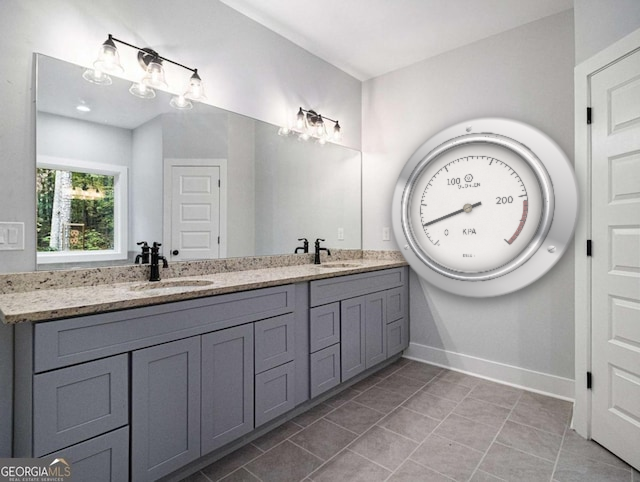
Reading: 25,kPa
